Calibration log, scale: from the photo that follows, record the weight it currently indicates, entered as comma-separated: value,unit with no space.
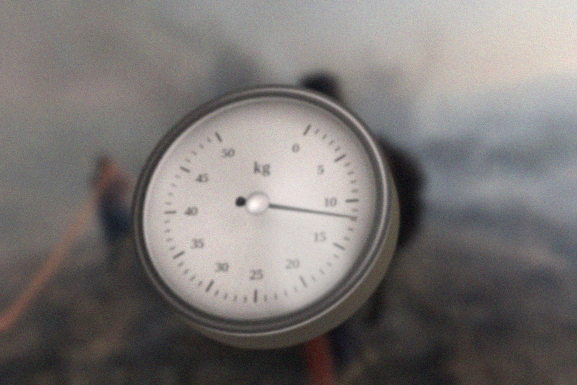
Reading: 12,kg
